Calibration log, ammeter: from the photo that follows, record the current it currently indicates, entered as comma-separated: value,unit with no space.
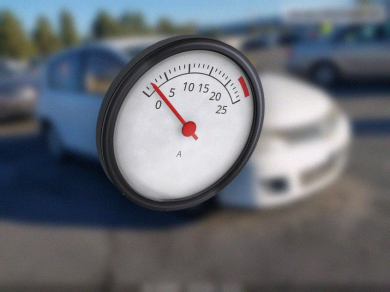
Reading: 2,A
